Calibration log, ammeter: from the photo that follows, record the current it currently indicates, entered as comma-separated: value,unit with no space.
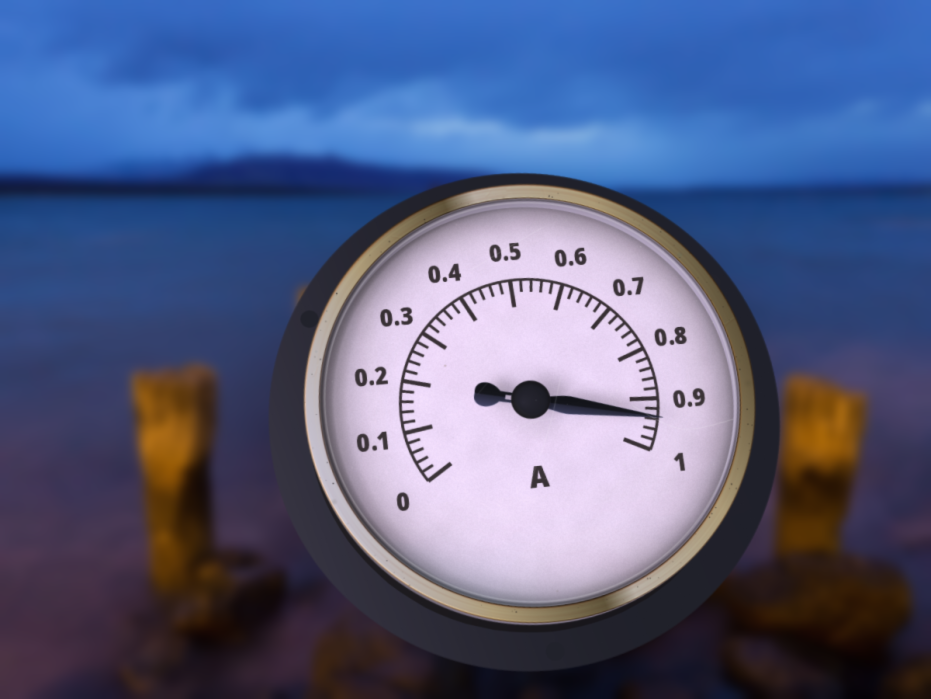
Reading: 0.94,A
